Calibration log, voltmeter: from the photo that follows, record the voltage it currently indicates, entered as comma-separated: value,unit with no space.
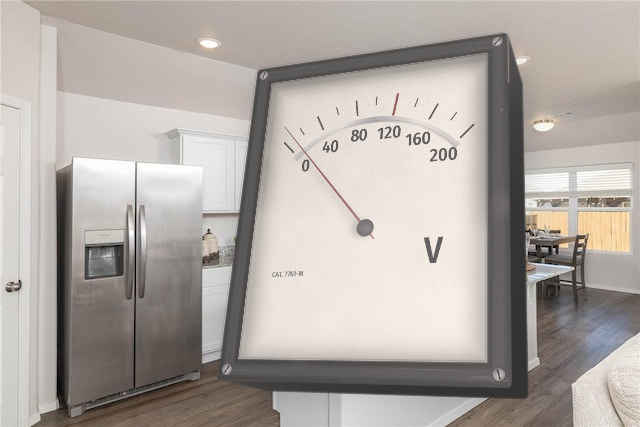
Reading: 10,V
